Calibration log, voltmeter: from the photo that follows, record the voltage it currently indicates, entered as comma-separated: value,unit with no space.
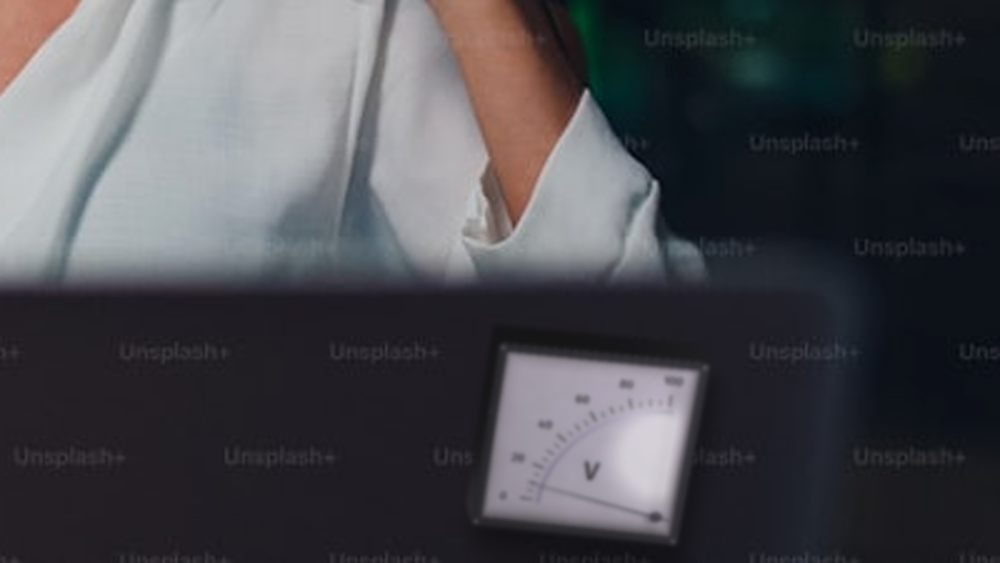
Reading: 10,V
